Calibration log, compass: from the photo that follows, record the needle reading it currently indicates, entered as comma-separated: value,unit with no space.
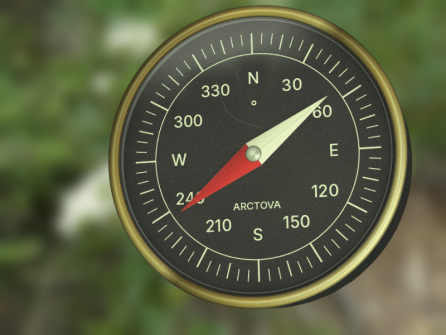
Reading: 235,°
